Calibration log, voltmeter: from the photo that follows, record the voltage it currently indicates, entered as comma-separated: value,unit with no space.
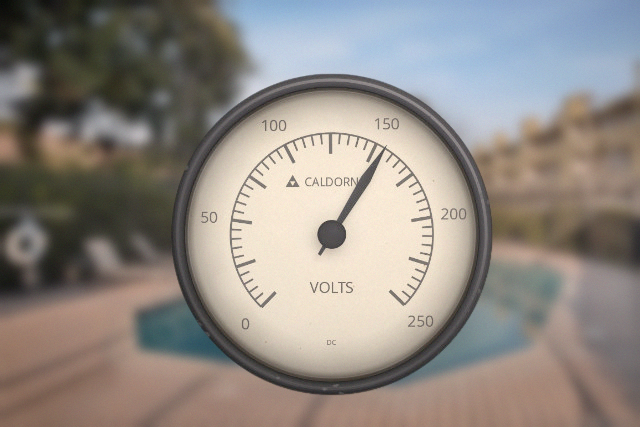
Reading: 155,V
